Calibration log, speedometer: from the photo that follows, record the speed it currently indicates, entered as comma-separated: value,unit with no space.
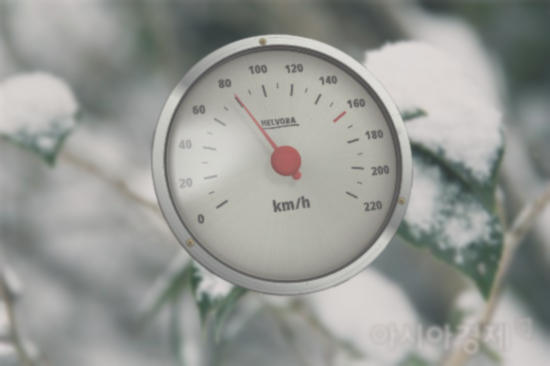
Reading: 80,km/h
